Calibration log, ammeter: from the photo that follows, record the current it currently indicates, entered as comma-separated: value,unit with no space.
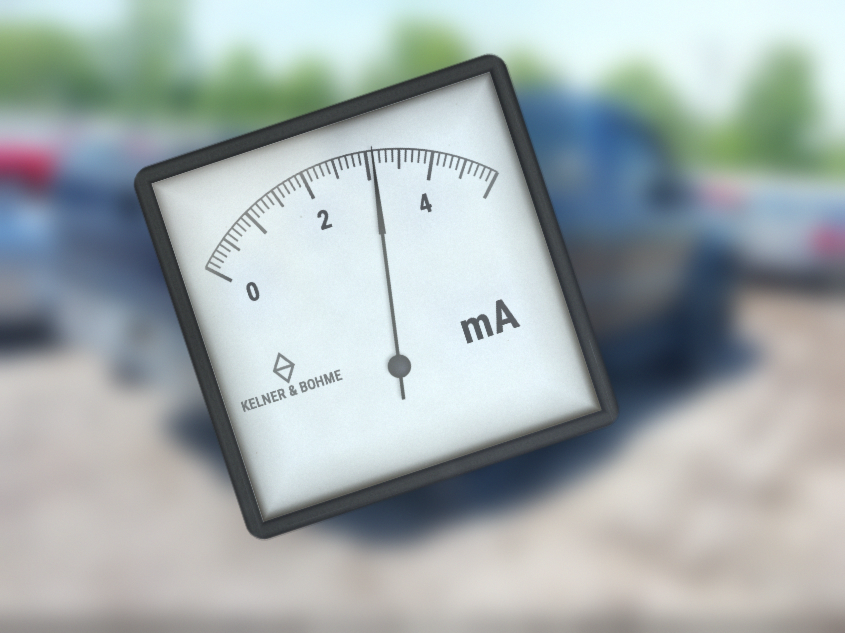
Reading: 3.1,mA
